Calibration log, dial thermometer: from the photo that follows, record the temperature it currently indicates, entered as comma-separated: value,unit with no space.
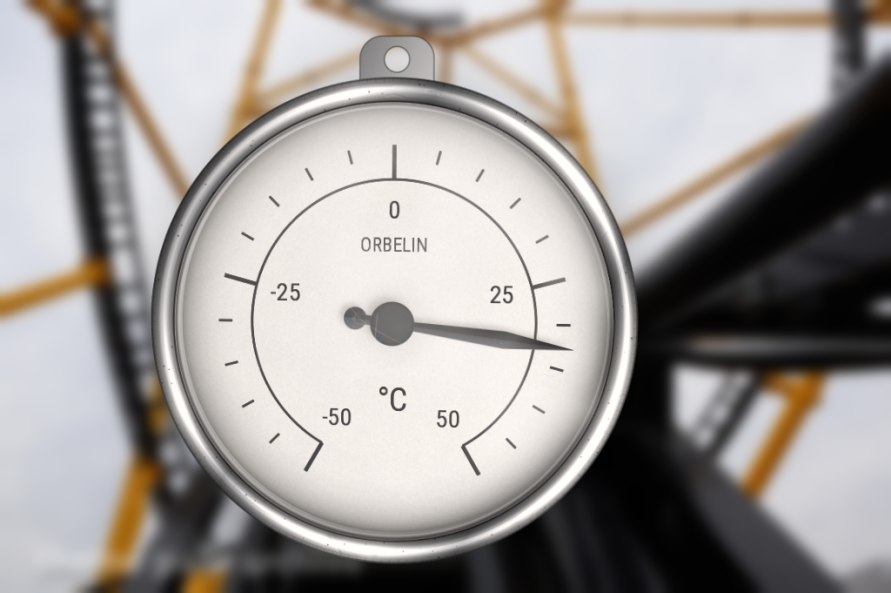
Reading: 32.5,°C
